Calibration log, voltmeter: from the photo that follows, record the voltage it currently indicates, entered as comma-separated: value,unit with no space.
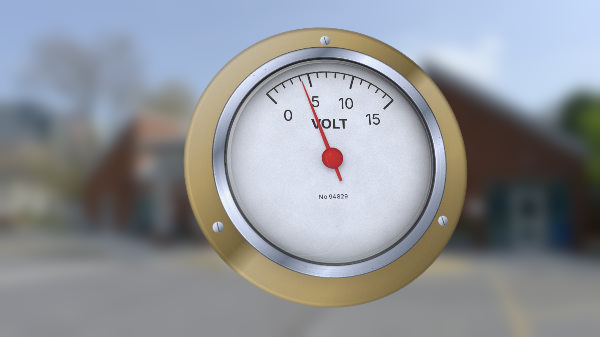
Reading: 4,V
